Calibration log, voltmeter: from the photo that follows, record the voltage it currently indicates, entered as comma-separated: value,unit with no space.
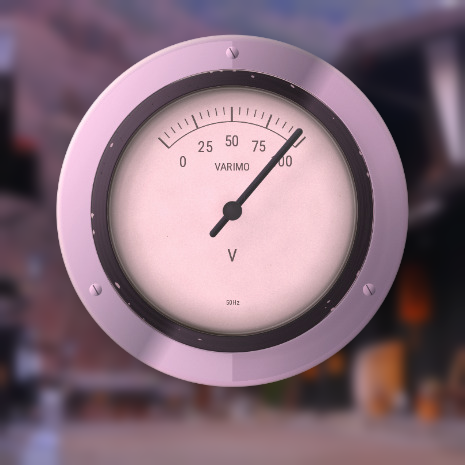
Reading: 95,V
